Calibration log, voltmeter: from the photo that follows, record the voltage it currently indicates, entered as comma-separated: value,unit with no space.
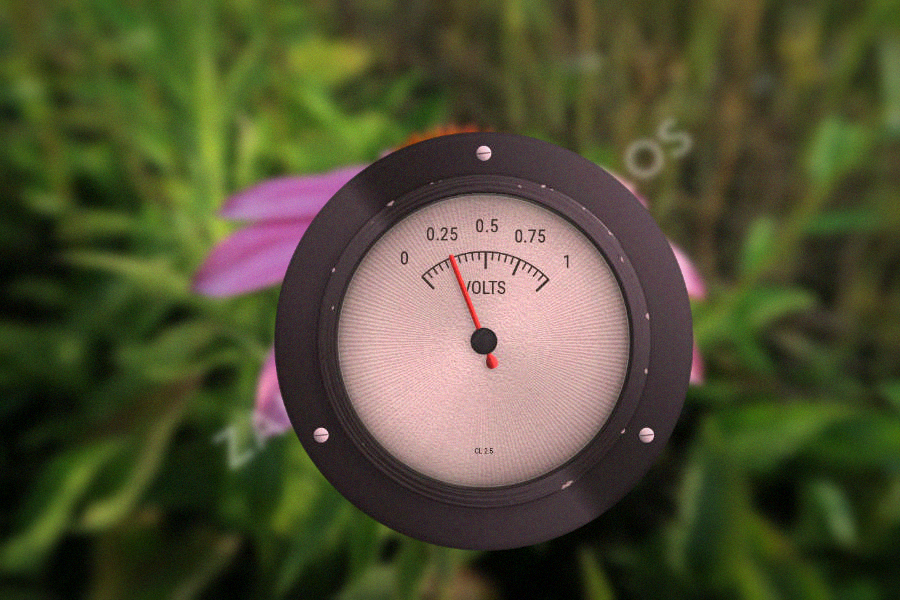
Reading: 0.25,V
